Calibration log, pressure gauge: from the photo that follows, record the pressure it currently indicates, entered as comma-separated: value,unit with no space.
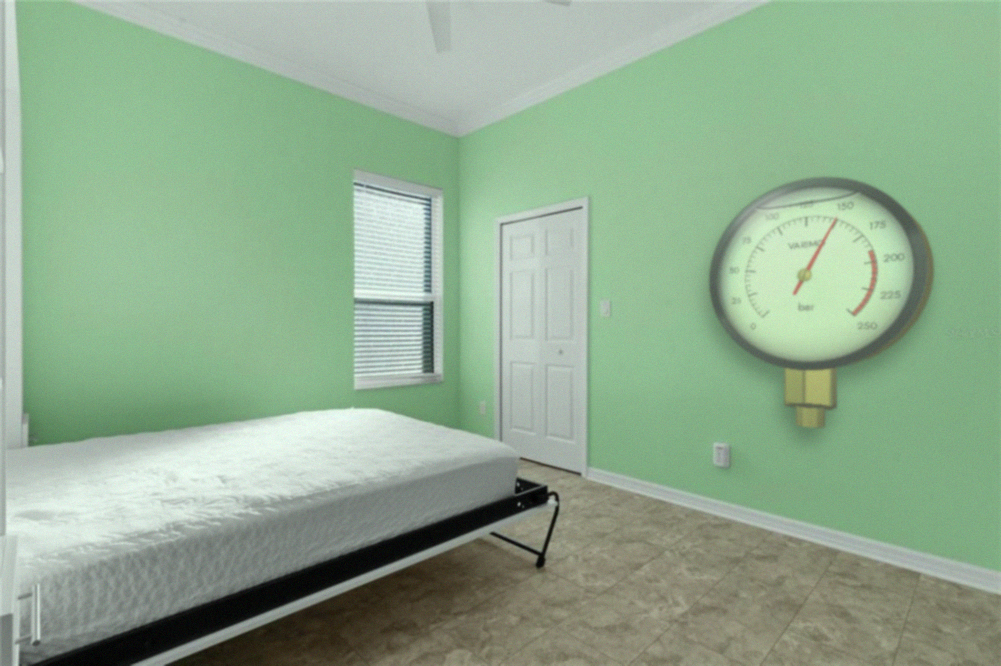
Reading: 150,bar
